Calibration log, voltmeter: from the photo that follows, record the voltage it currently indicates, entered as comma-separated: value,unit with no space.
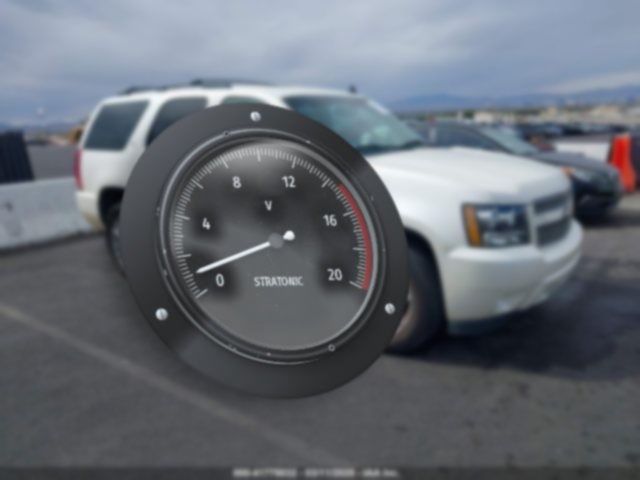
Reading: 1,V
